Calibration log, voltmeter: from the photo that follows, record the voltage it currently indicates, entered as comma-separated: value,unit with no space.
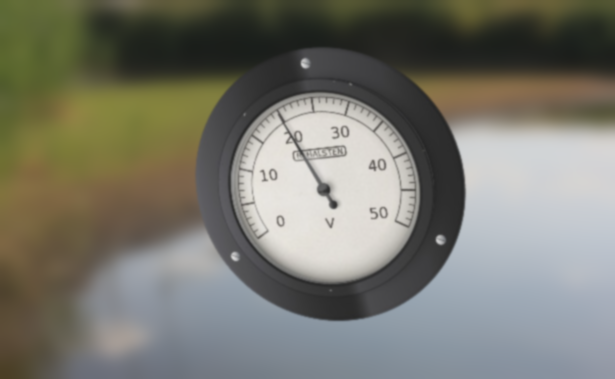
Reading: 20,V
